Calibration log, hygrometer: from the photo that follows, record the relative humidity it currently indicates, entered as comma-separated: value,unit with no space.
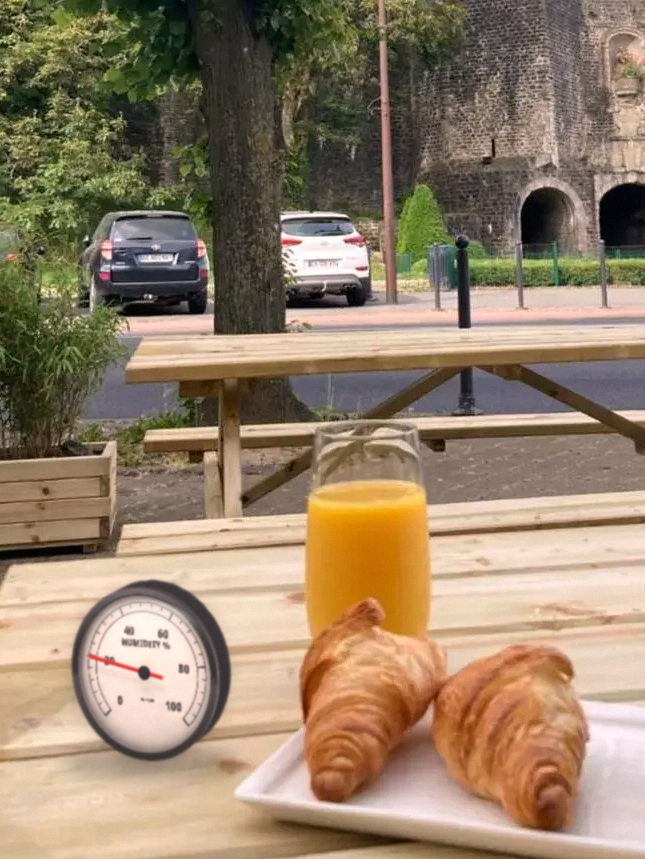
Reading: 20,%
